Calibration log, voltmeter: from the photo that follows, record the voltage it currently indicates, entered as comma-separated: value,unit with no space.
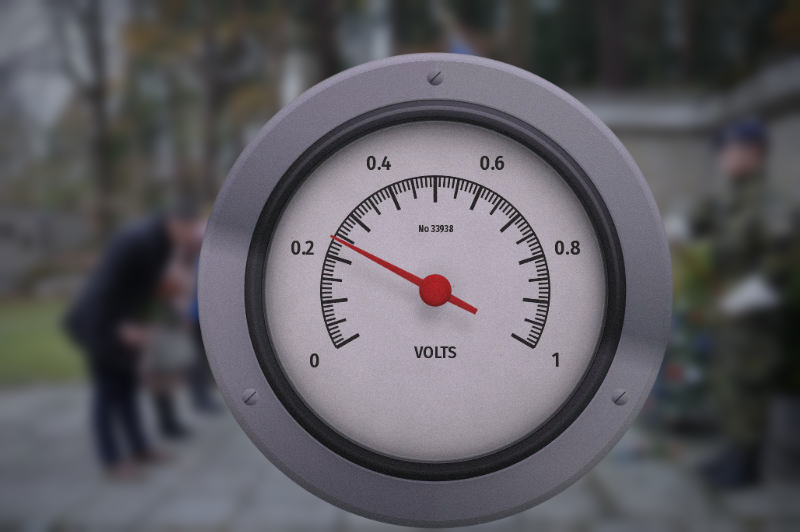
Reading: 0.24,V
